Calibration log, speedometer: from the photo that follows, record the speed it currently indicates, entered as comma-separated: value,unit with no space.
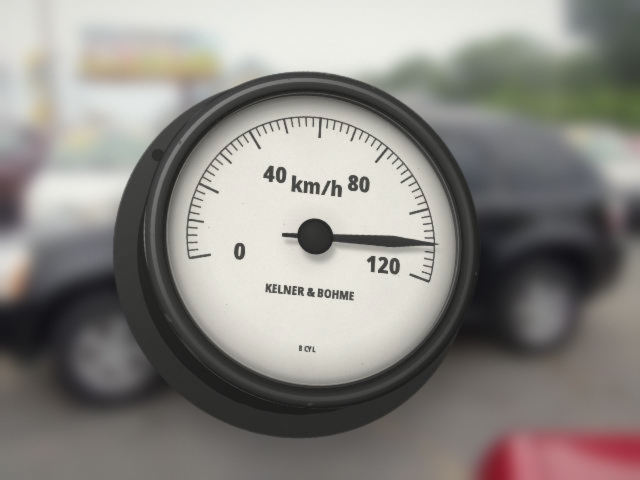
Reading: 110,km/h
